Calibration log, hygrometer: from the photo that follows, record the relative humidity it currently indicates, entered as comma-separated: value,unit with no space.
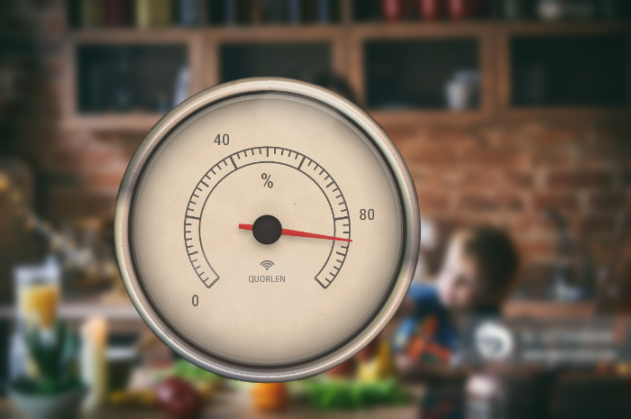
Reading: 86,%
